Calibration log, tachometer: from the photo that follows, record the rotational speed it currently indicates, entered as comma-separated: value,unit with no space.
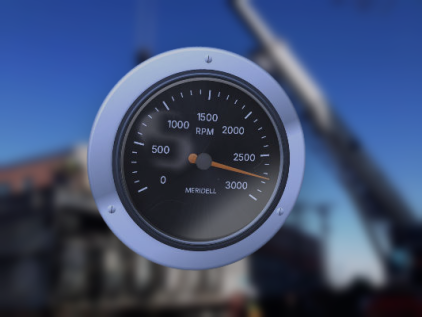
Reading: 2750,rpm
